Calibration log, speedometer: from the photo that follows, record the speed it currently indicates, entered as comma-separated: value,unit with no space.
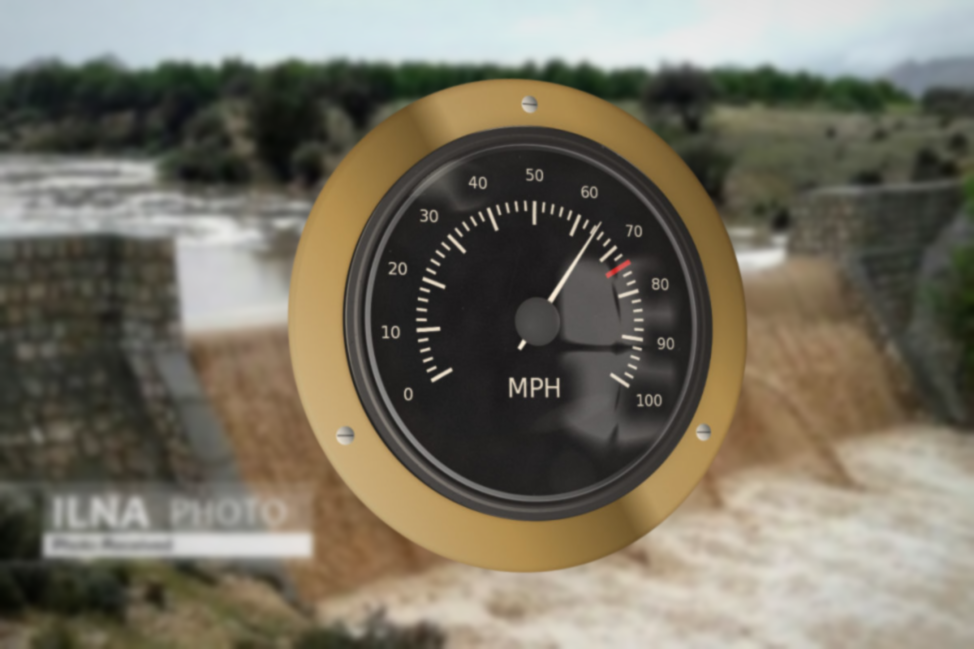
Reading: 64,mph
